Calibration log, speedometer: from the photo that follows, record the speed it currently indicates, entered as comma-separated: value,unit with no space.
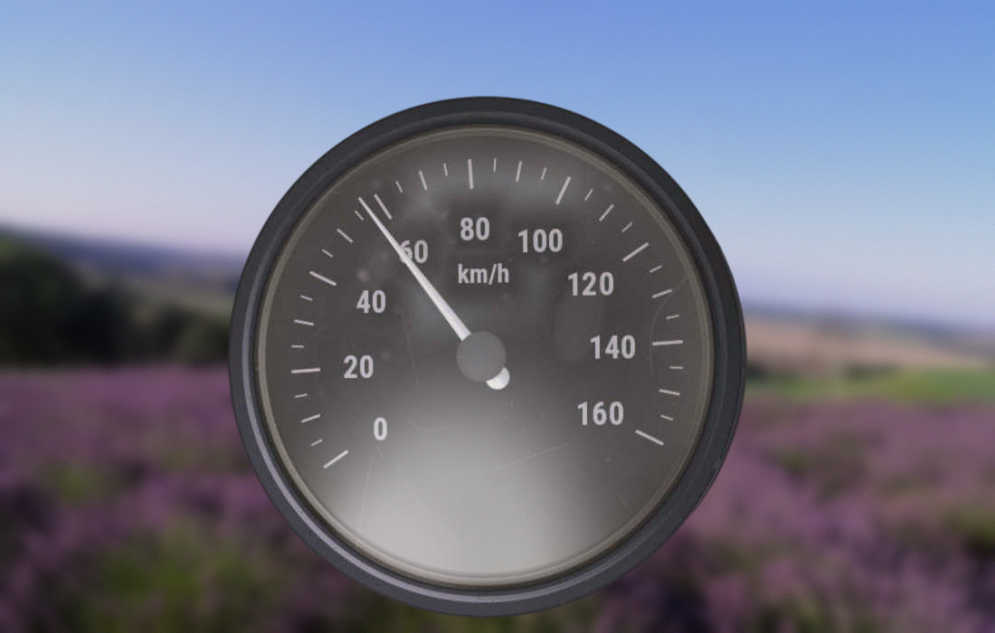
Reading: 57.5,km/h
